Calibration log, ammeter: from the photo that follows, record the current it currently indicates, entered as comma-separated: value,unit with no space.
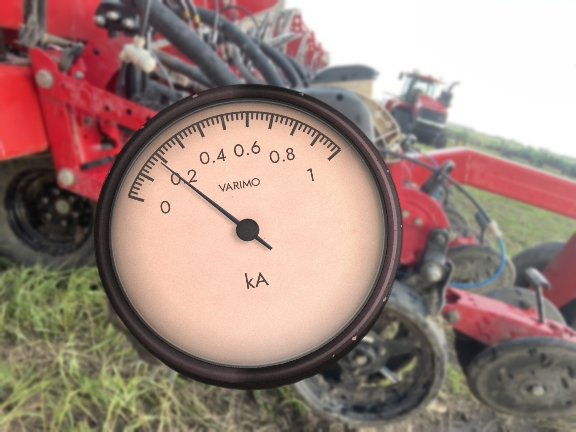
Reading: 0.18,kA
